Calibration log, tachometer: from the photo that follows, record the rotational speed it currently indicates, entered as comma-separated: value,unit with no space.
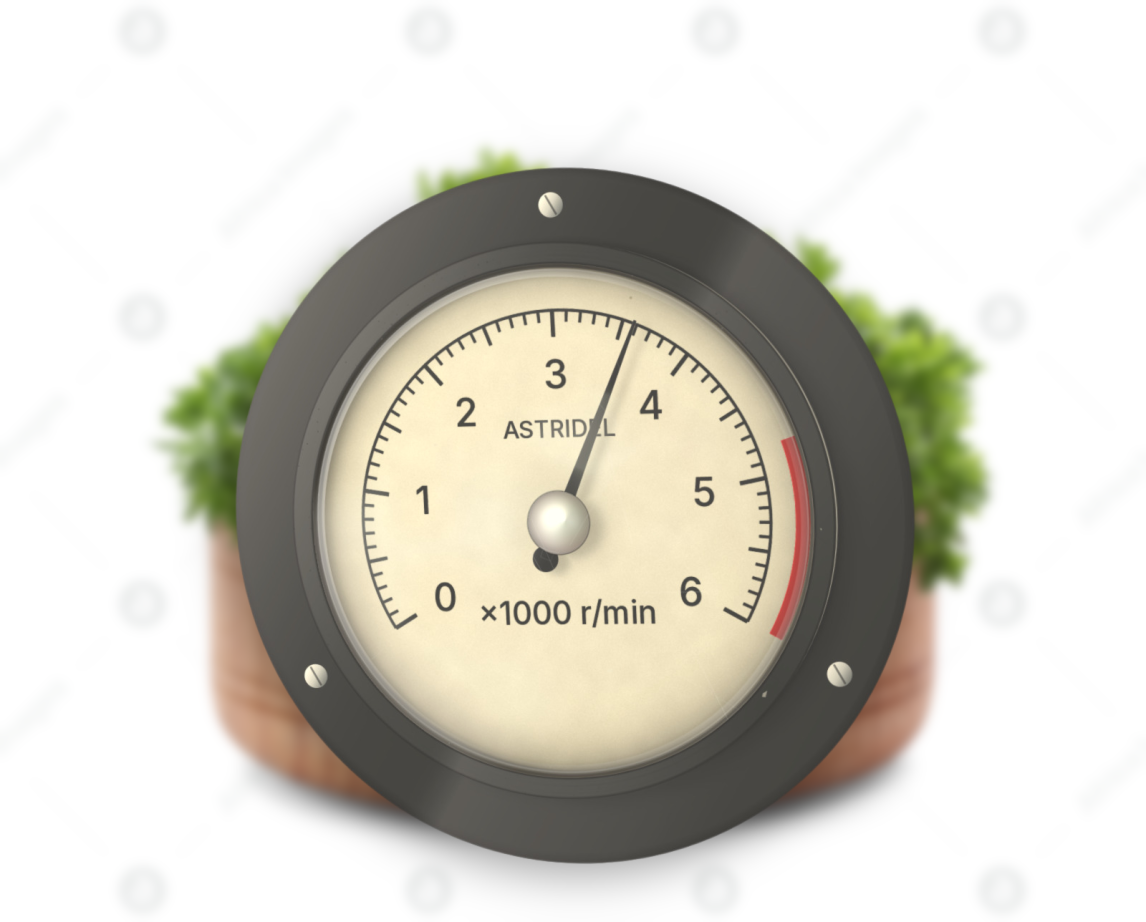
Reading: 3600,rpm
